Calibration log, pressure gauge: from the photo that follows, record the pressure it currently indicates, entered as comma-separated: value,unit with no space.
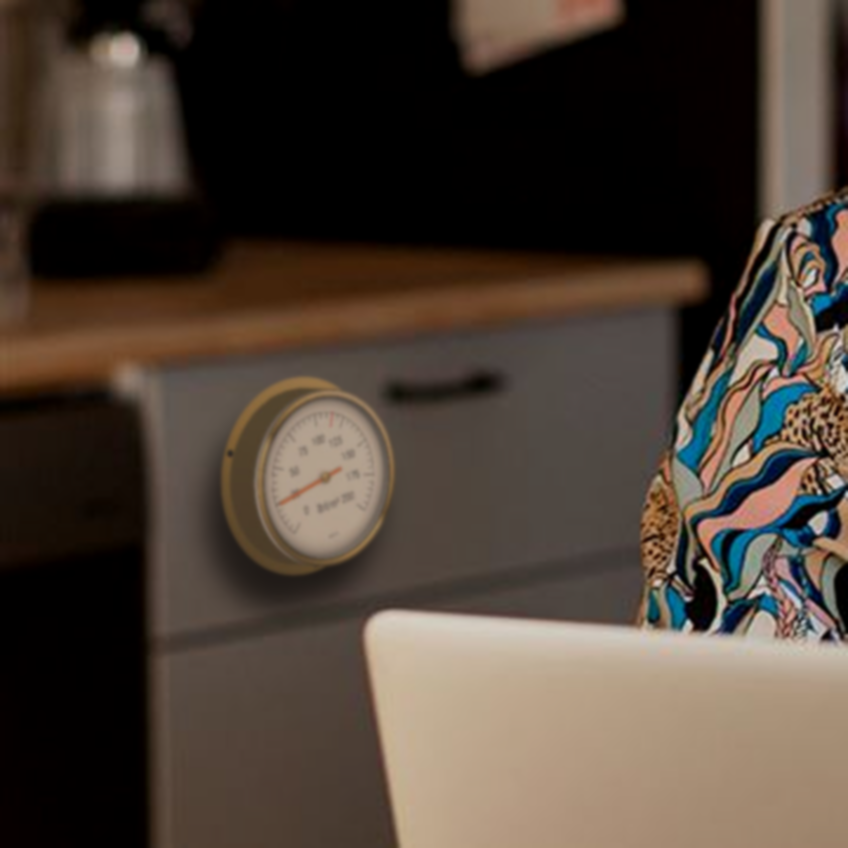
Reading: 25,psi
